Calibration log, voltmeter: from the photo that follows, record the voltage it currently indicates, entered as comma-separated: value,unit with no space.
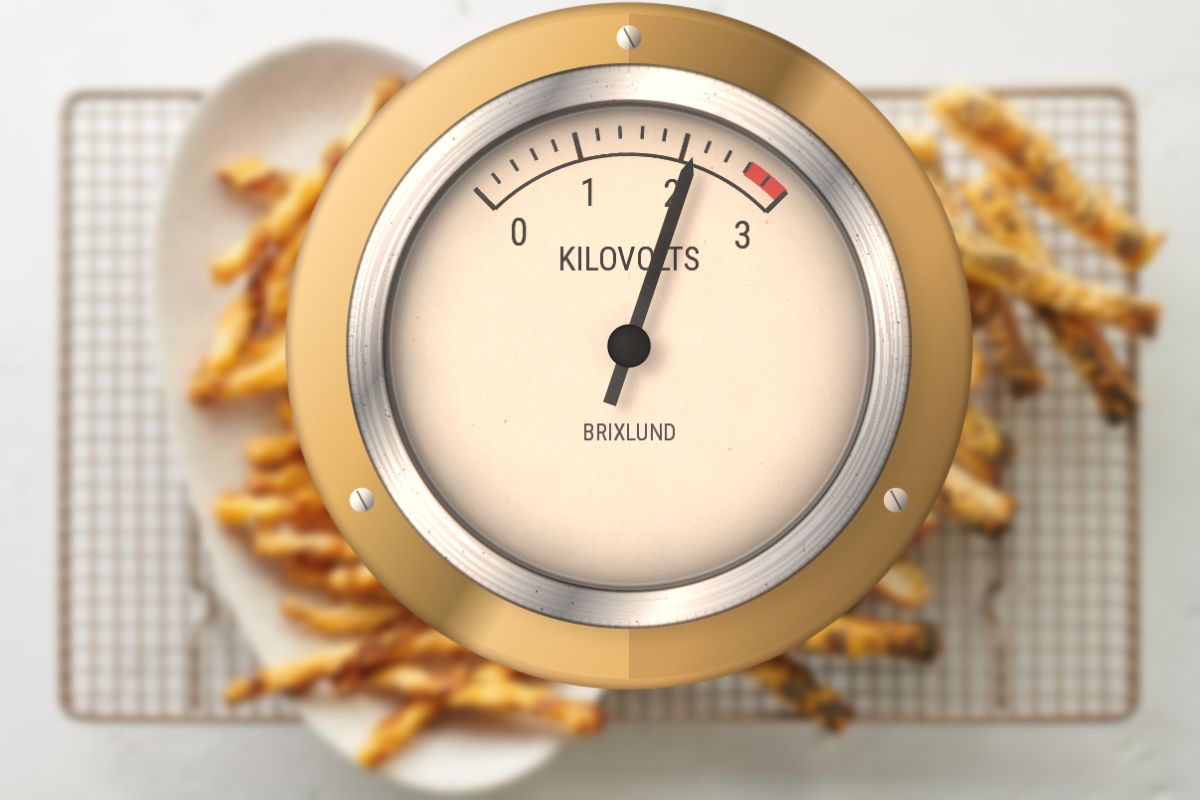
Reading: 2.1,kV
